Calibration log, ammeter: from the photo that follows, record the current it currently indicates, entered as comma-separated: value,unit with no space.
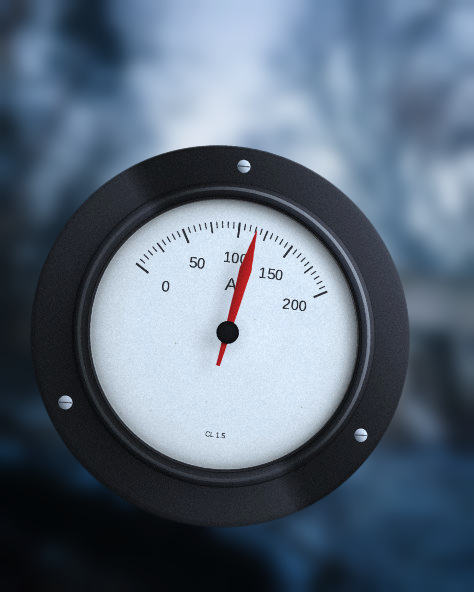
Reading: 115,A
